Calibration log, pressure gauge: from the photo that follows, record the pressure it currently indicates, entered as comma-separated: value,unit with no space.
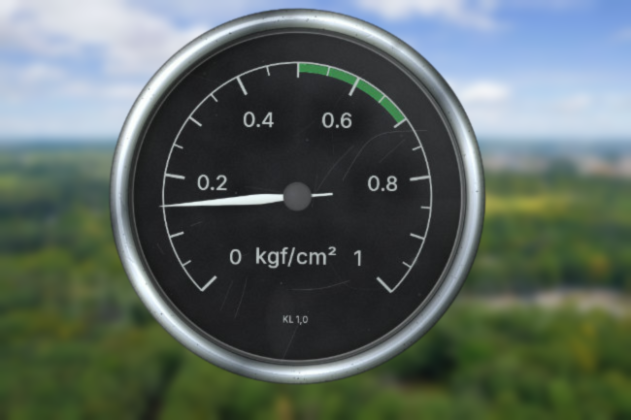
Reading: 0.15,kg/cm²
